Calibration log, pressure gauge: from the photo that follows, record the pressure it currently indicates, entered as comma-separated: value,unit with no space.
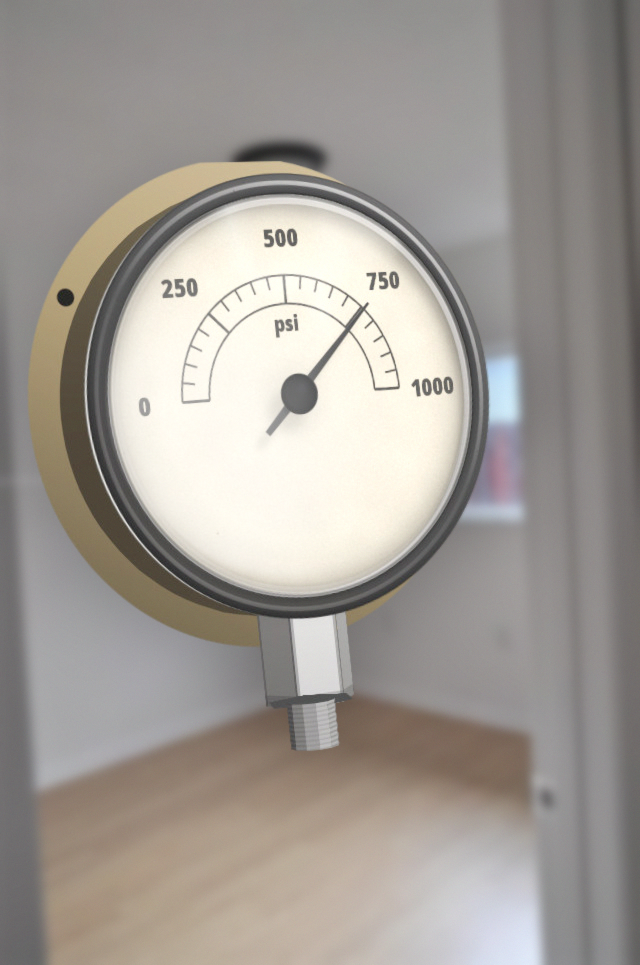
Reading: 750,psi
